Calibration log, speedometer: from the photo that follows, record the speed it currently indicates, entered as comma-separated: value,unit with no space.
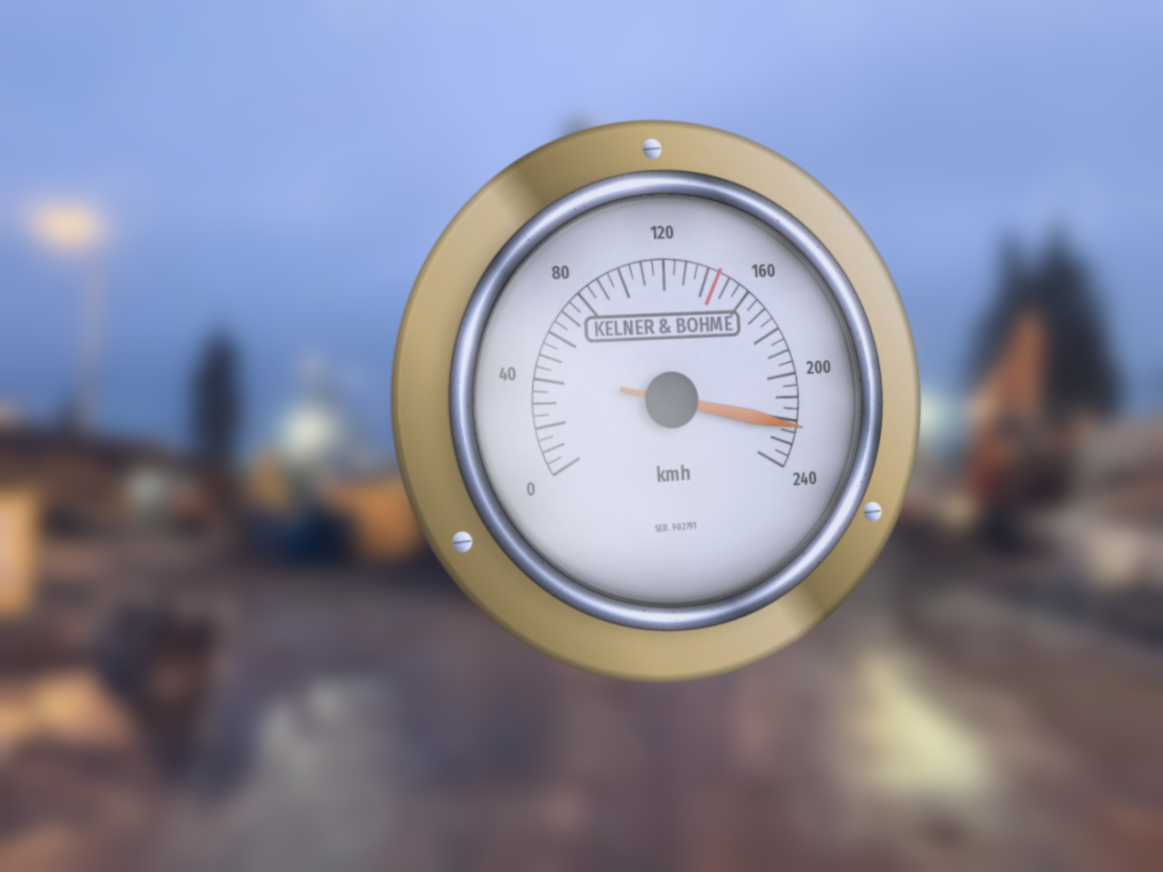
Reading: 222.5,km/h
